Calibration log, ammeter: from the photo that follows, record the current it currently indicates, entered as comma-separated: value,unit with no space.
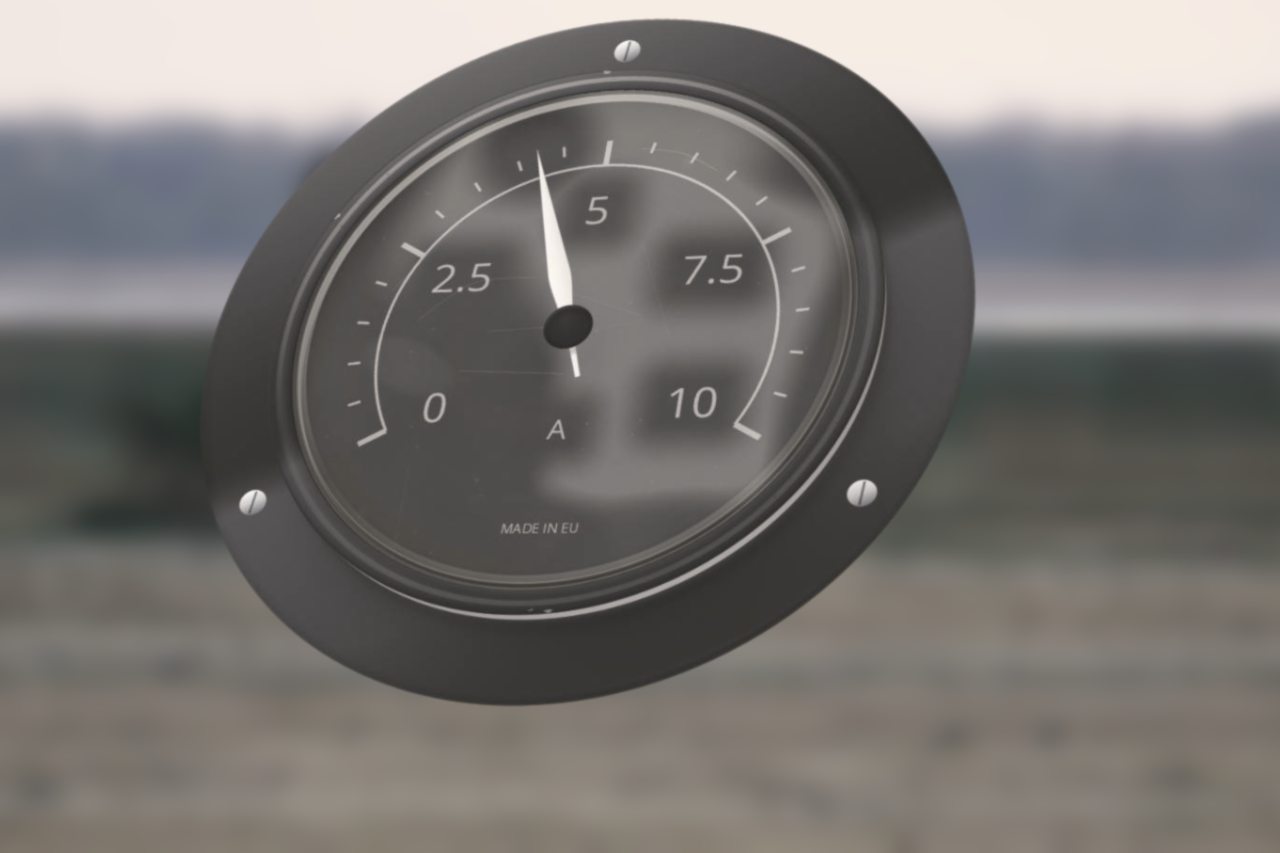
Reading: 4.25,A
